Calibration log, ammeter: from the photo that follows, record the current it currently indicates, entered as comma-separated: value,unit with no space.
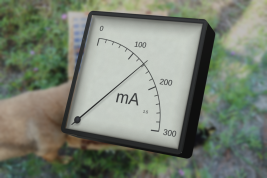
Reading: 140,mA
